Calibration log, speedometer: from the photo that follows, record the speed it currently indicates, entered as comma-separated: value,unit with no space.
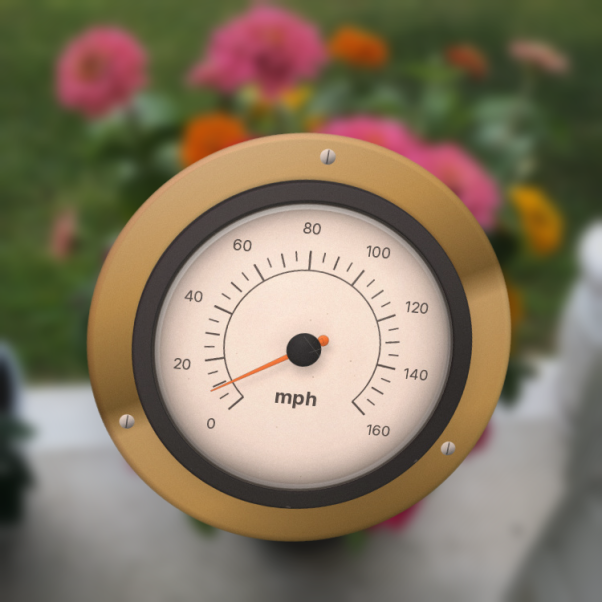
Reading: 10,mph
